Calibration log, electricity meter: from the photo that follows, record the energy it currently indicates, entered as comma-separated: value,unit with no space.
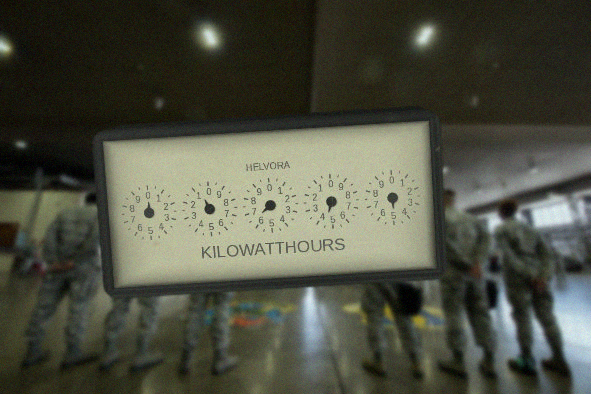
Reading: 645,kWh
